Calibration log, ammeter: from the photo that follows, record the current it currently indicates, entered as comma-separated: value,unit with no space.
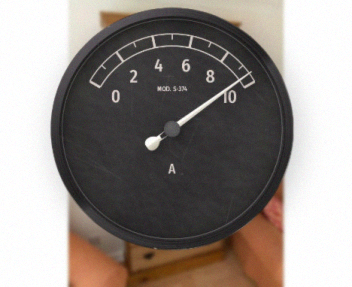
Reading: 9.5,A
